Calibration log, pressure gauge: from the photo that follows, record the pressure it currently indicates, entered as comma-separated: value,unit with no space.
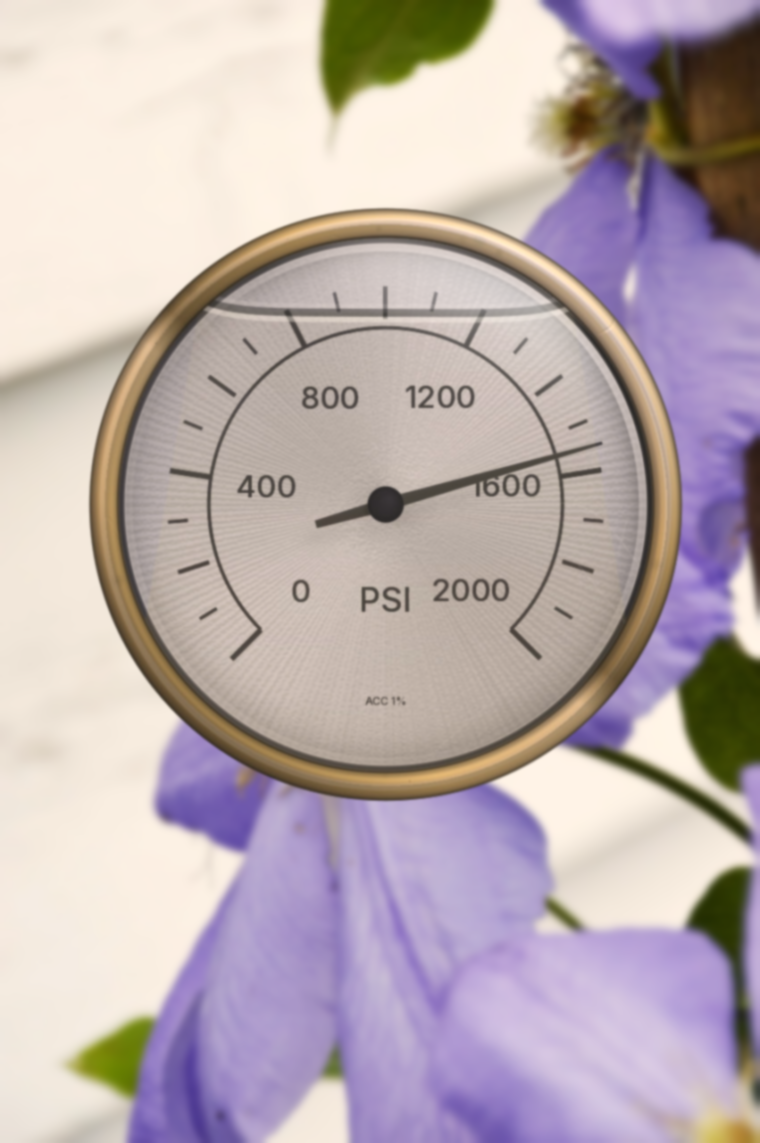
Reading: 1550,psi
